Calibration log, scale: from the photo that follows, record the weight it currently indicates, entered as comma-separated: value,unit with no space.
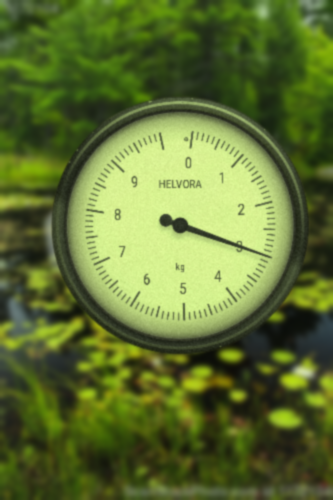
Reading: 3,kg
